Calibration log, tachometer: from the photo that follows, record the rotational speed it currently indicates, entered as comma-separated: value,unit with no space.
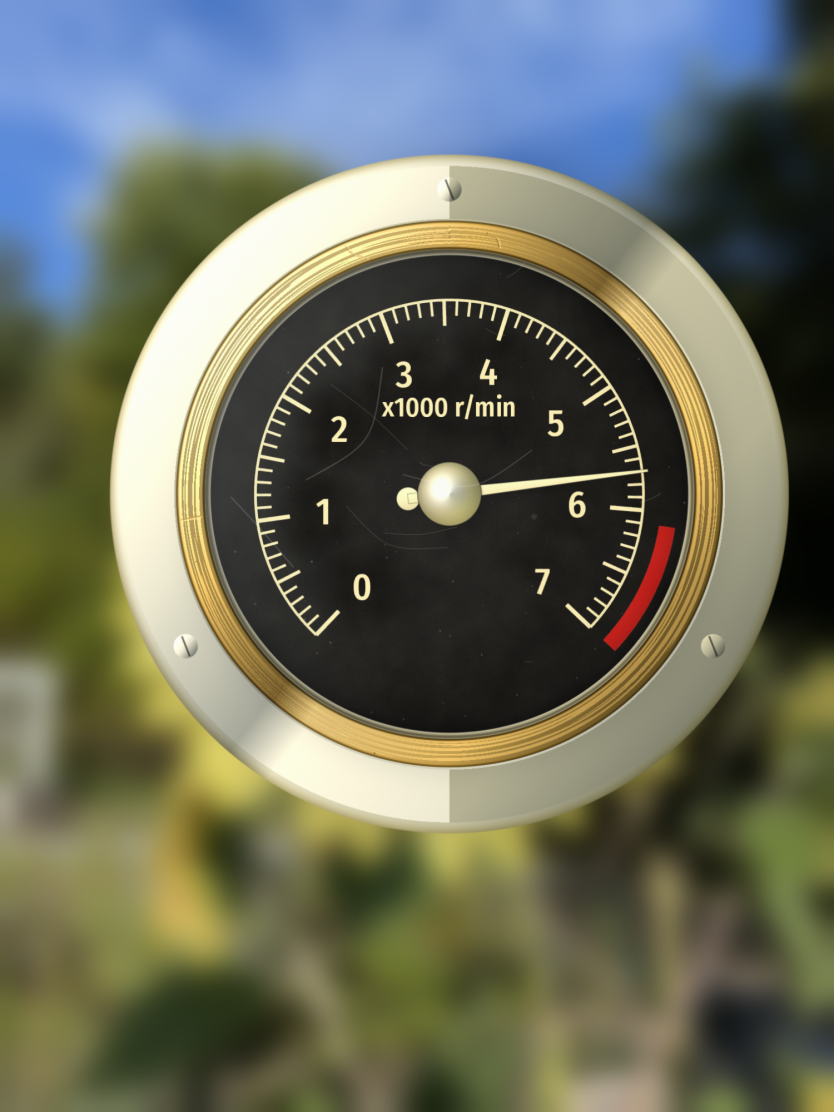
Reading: 5700,rpm
